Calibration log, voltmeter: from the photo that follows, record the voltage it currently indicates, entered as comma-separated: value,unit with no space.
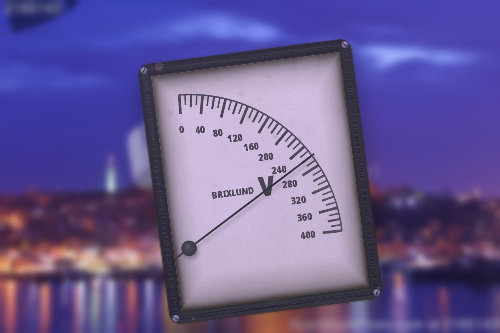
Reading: 260,V
